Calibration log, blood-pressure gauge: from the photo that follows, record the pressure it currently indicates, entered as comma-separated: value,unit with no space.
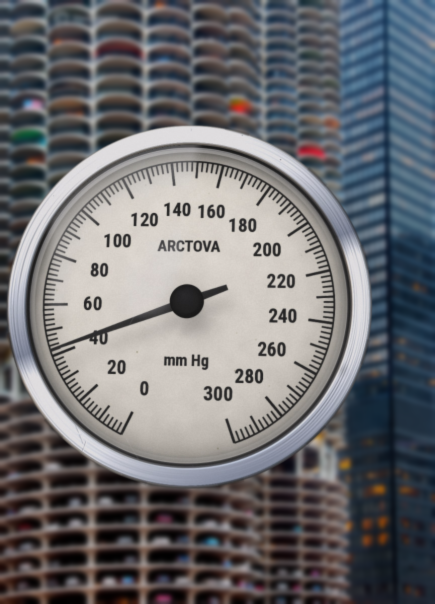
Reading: 42,mmHg
